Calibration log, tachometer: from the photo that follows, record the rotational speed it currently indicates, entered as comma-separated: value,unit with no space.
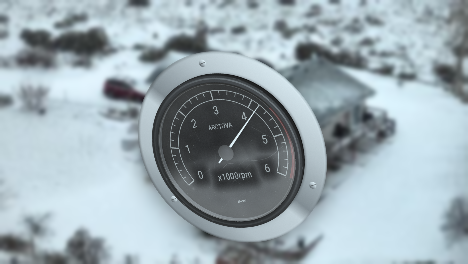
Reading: 4200,rpm
